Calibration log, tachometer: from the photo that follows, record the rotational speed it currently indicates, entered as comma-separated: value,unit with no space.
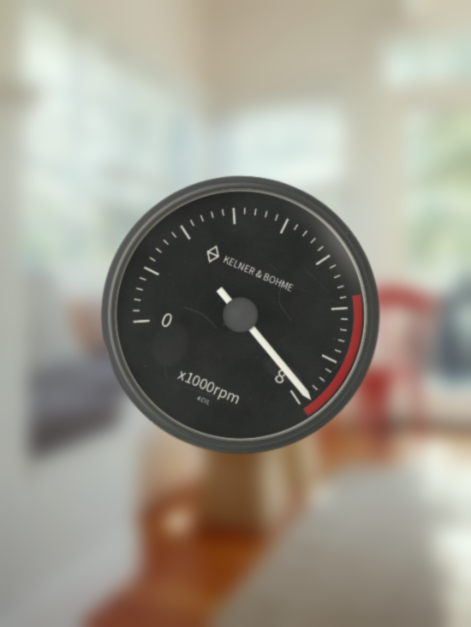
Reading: 7800,rpm
